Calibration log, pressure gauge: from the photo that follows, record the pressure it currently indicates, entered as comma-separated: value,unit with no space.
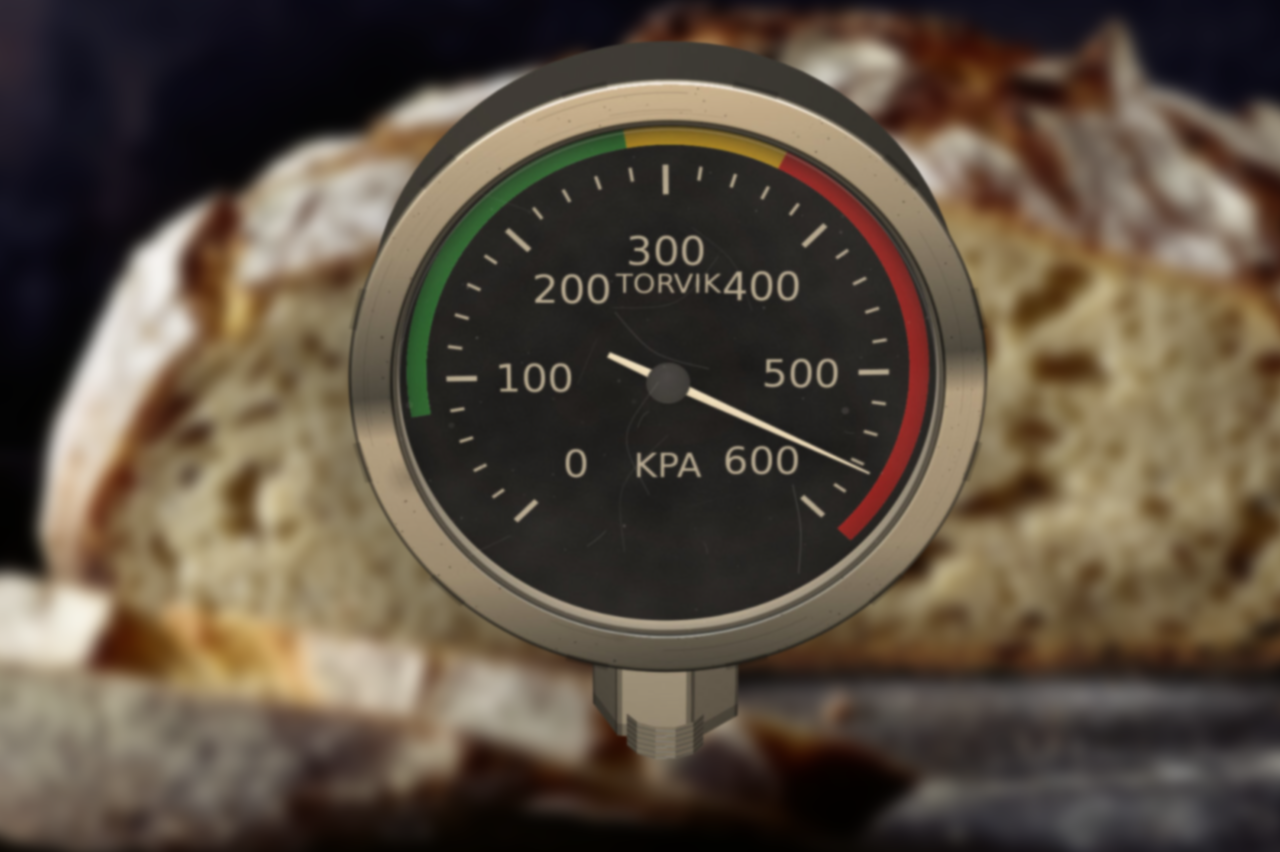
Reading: 560,kPa
